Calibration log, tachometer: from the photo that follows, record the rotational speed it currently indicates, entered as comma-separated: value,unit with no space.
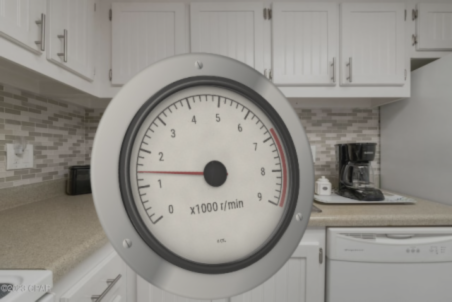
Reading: 1400,rpm
